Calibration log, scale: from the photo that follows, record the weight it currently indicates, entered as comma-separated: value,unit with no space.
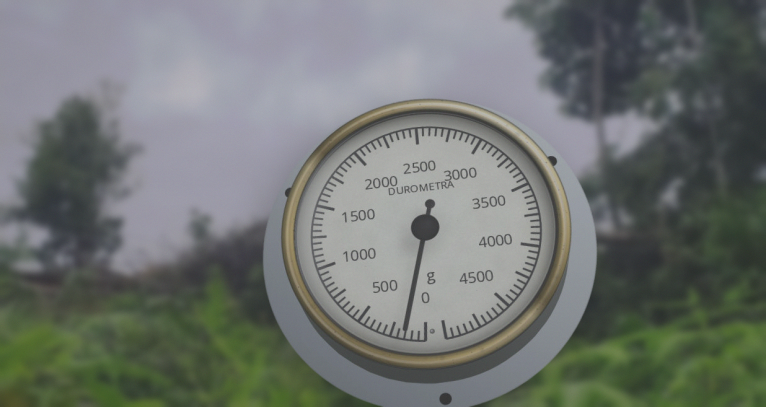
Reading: 150,g
